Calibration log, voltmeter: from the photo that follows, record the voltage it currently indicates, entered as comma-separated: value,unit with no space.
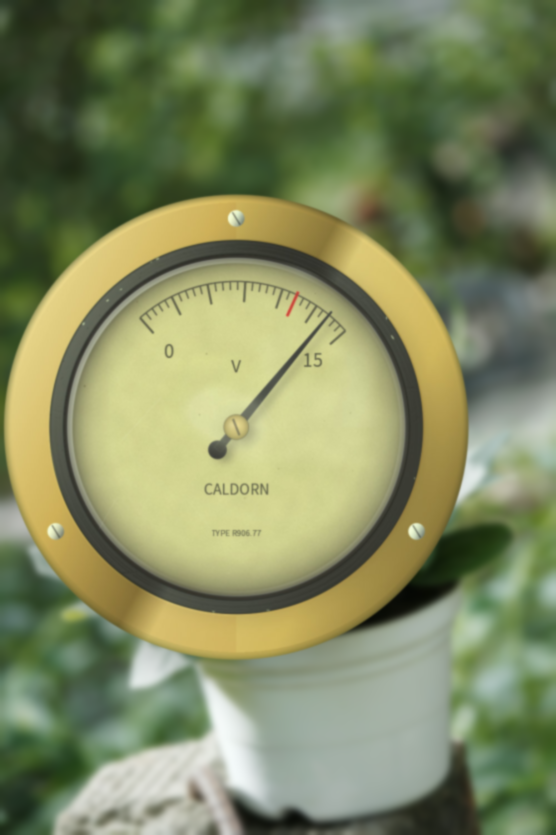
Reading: 13.5,V
